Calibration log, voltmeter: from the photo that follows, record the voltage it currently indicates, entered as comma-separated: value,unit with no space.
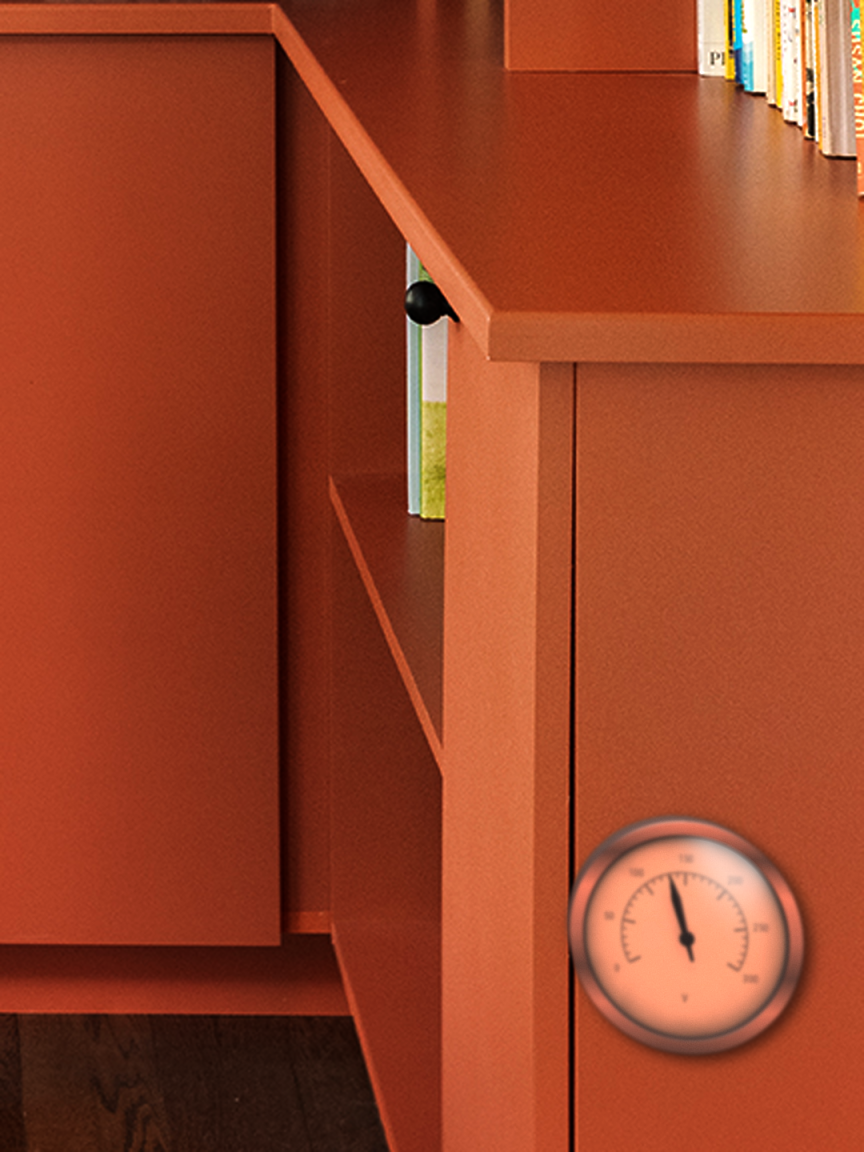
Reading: 130,V
